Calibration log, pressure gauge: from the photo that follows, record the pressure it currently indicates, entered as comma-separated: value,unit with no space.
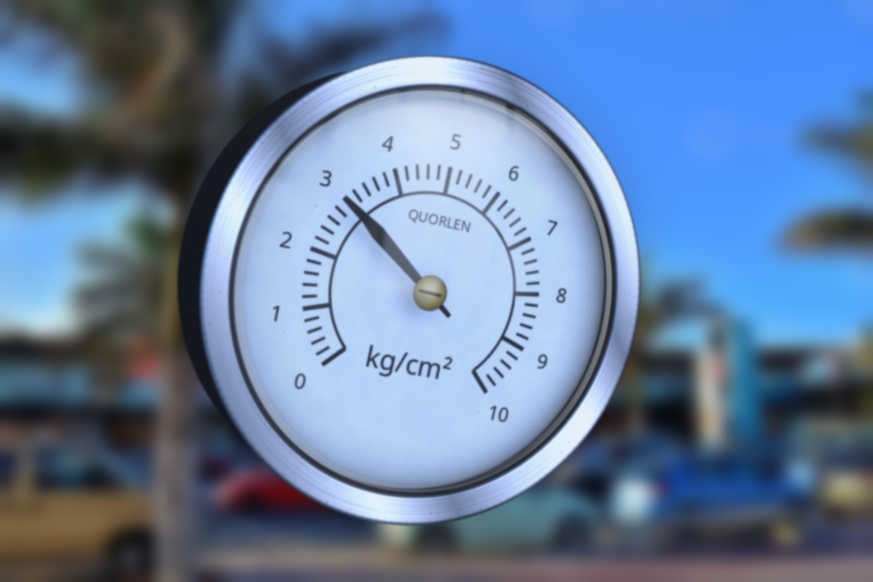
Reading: 3,kg/cm²
